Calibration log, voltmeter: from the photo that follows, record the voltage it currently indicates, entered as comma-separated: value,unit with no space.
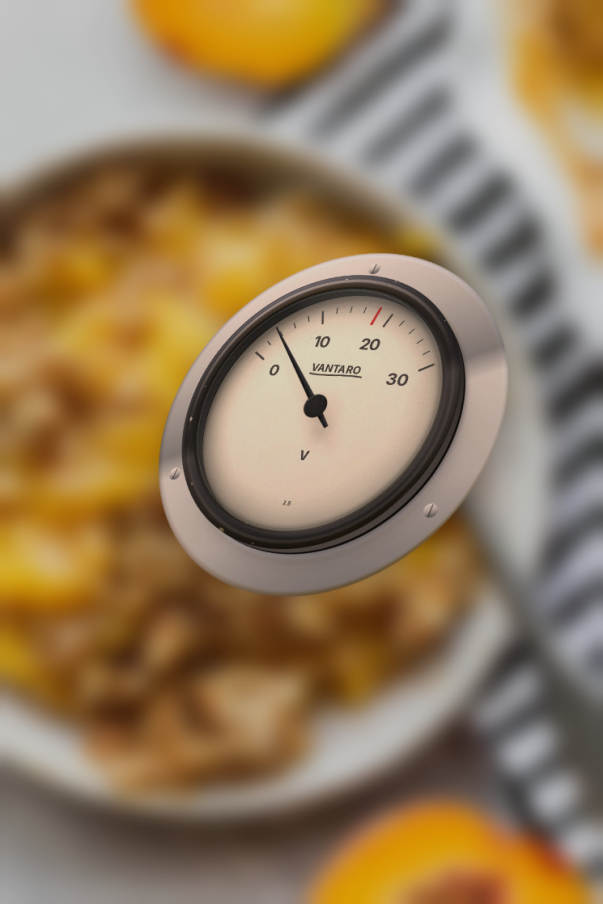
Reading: 4,V
